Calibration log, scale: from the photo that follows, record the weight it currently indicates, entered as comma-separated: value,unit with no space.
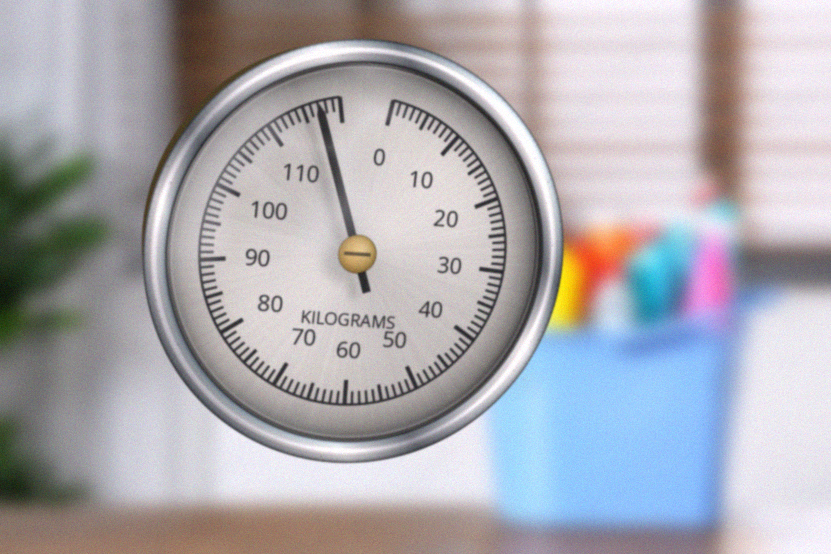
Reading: 117,kg
